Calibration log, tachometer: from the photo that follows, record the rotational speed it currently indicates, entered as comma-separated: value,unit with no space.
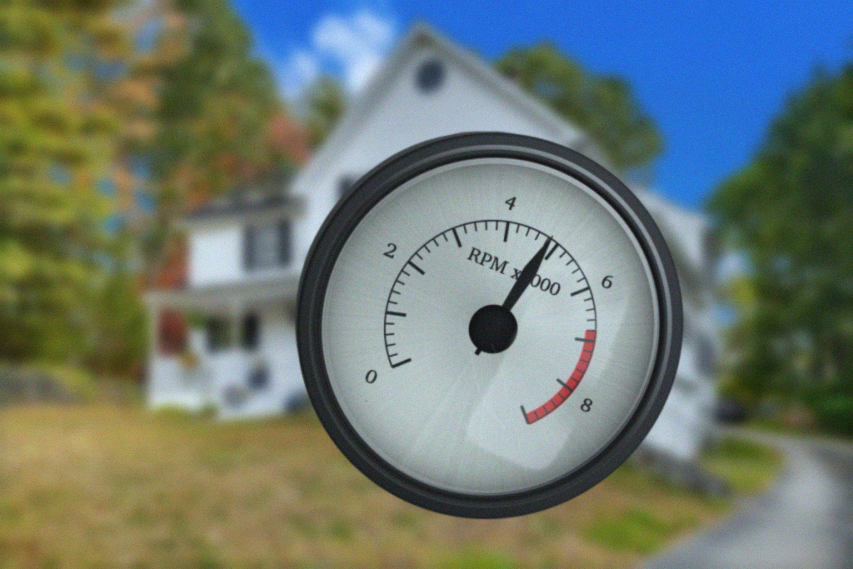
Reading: 4800,rpm
